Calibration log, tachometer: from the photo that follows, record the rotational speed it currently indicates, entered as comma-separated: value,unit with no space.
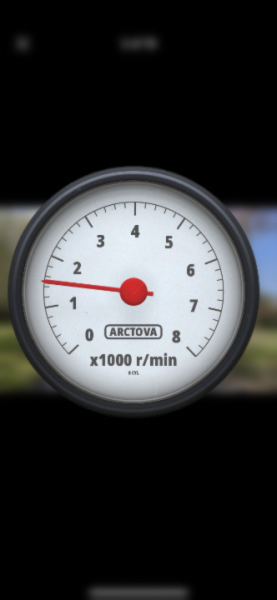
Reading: 1500,rpm
